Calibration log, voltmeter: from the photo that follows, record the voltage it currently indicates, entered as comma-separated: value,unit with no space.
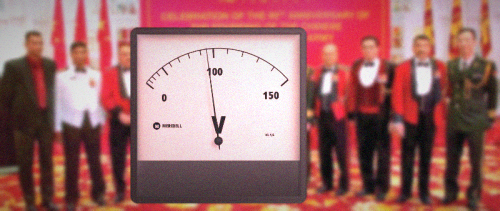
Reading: 95,V
